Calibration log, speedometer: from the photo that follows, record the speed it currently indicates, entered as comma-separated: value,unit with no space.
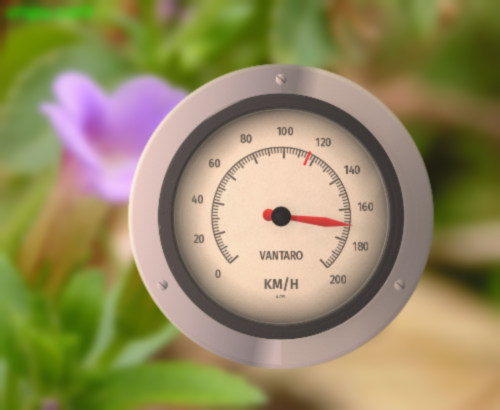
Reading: 170,km/h
